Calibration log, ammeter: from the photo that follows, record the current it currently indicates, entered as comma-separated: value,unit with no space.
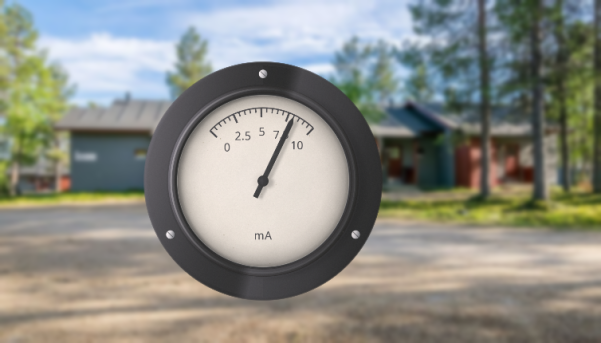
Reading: 8,mA
